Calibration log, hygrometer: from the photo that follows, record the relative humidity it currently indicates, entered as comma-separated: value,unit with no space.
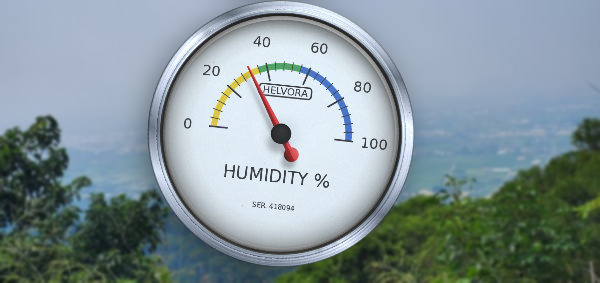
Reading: 32,%
